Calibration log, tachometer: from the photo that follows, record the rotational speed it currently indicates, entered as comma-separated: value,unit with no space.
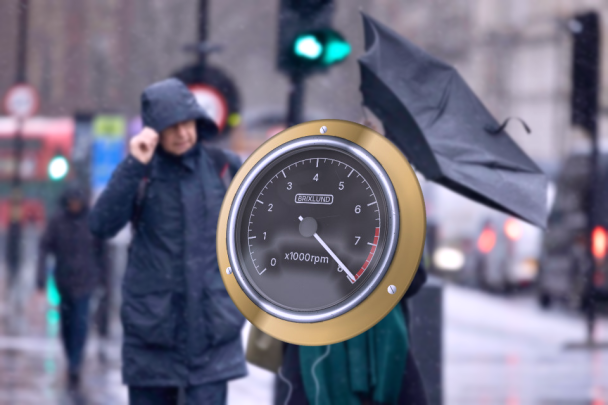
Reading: 7900,rpm
